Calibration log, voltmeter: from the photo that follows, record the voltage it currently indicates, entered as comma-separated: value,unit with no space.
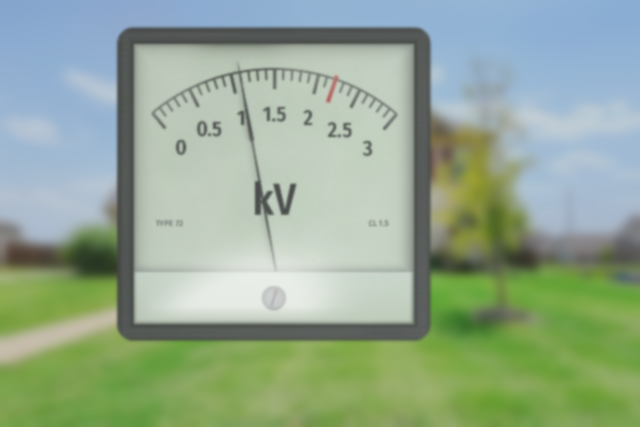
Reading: 1.1,kV
